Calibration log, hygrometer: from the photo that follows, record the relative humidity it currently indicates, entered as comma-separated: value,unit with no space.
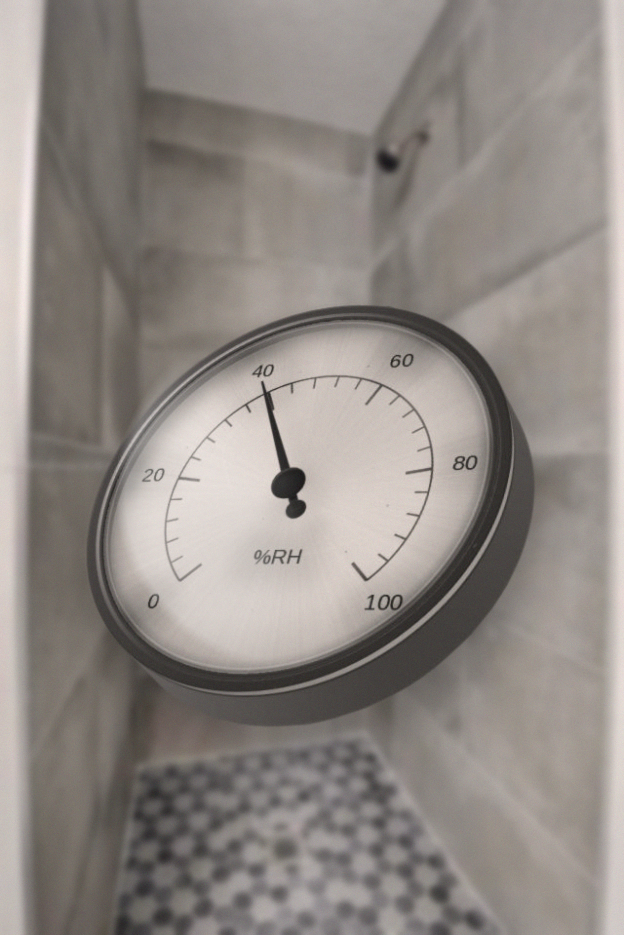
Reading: 40,%
